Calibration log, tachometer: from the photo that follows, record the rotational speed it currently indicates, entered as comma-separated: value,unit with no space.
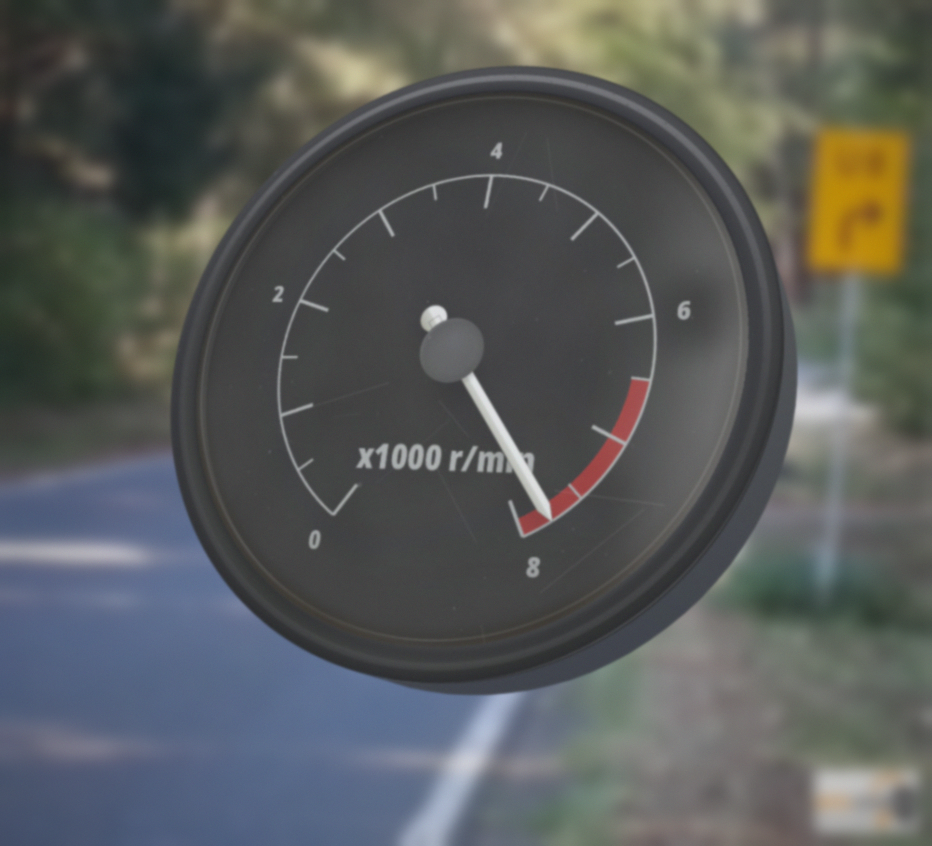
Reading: 7750,rpm
